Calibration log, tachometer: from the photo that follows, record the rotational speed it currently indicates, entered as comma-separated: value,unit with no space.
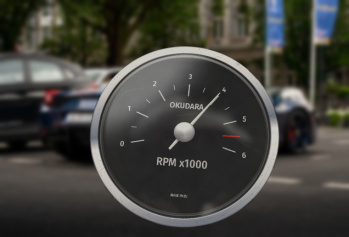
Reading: 4000,rpm
